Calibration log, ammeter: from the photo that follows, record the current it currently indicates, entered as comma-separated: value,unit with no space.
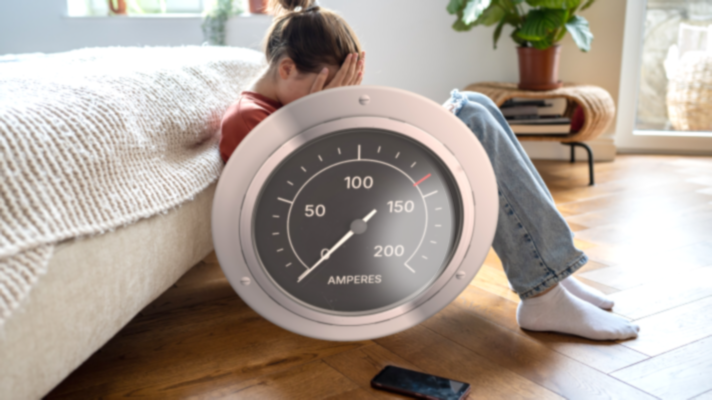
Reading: 0,A
